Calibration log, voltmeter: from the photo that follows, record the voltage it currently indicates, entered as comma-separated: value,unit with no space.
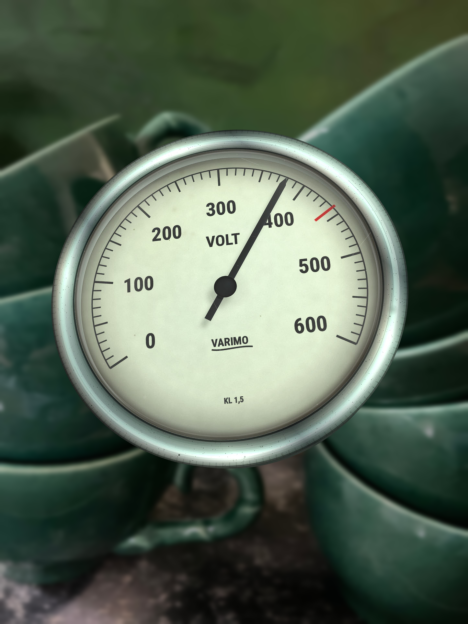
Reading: 380,V
